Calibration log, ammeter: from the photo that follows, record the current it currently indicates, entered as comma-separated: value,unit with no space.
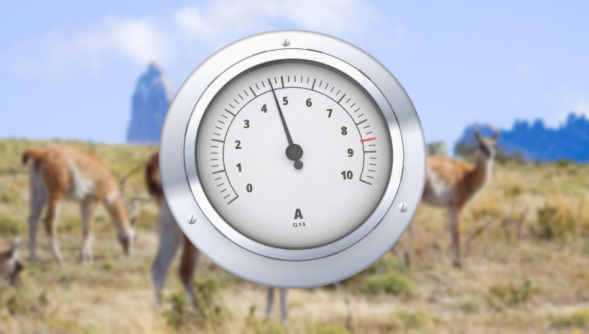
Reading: 4.6,A
